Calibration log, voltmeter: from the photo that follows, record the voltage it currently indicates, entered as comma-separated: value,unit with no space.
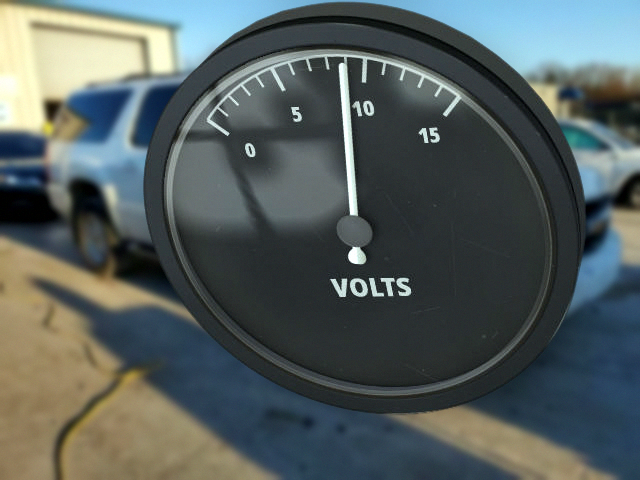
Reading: 9,V
